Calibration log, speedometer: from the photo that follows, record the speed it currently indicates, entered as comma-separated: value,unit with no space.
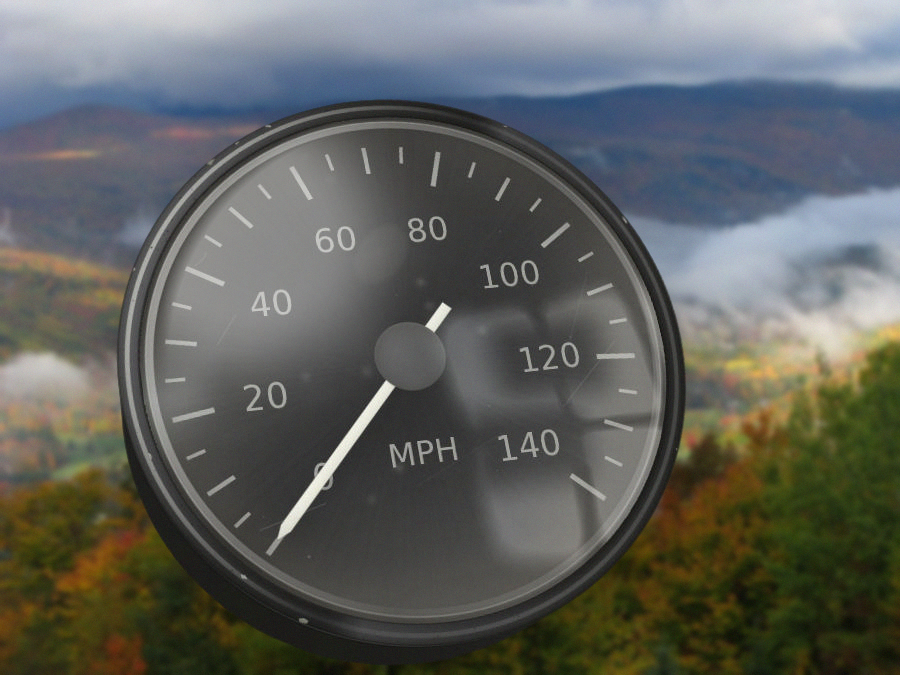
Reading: 0,mph
